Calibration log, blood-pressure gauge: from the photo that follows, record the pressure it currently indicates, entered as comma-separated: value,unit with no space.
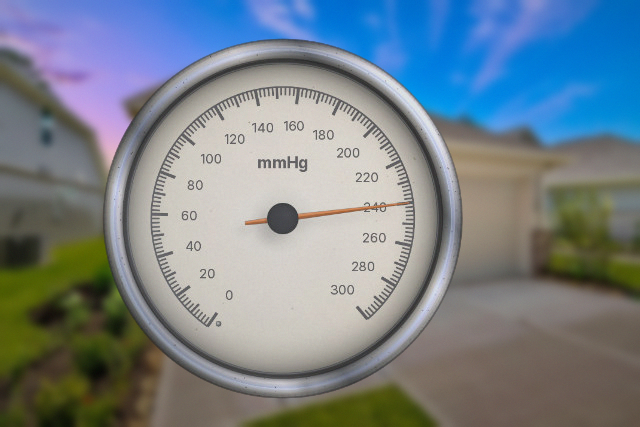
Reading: 240,mmHg
